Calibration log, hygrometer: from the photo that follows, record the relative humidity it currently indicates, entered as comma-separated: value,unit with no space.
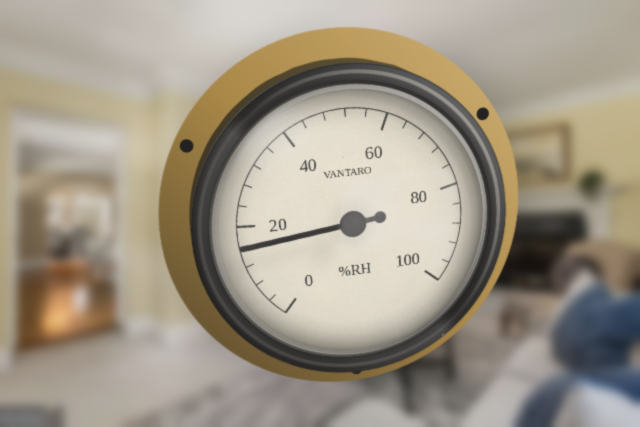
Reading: 16,%
